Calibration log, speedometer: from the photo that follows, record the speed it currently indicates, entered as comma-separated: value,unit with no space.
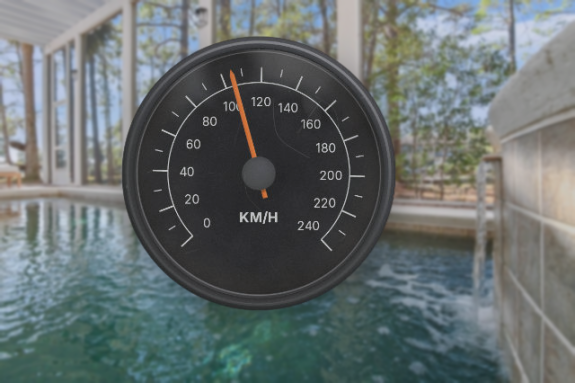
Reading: 105,km/h
